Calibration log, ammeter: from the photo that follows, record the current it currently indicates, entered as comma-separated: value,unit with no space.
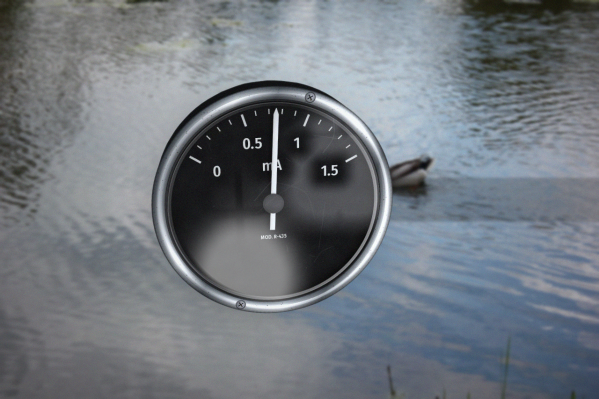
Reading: 0.75,mA
